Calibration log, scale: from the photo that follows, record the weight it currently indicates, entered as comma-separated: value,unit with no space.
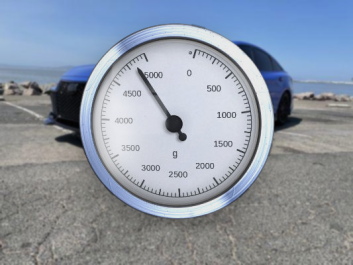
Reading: 4850,g
